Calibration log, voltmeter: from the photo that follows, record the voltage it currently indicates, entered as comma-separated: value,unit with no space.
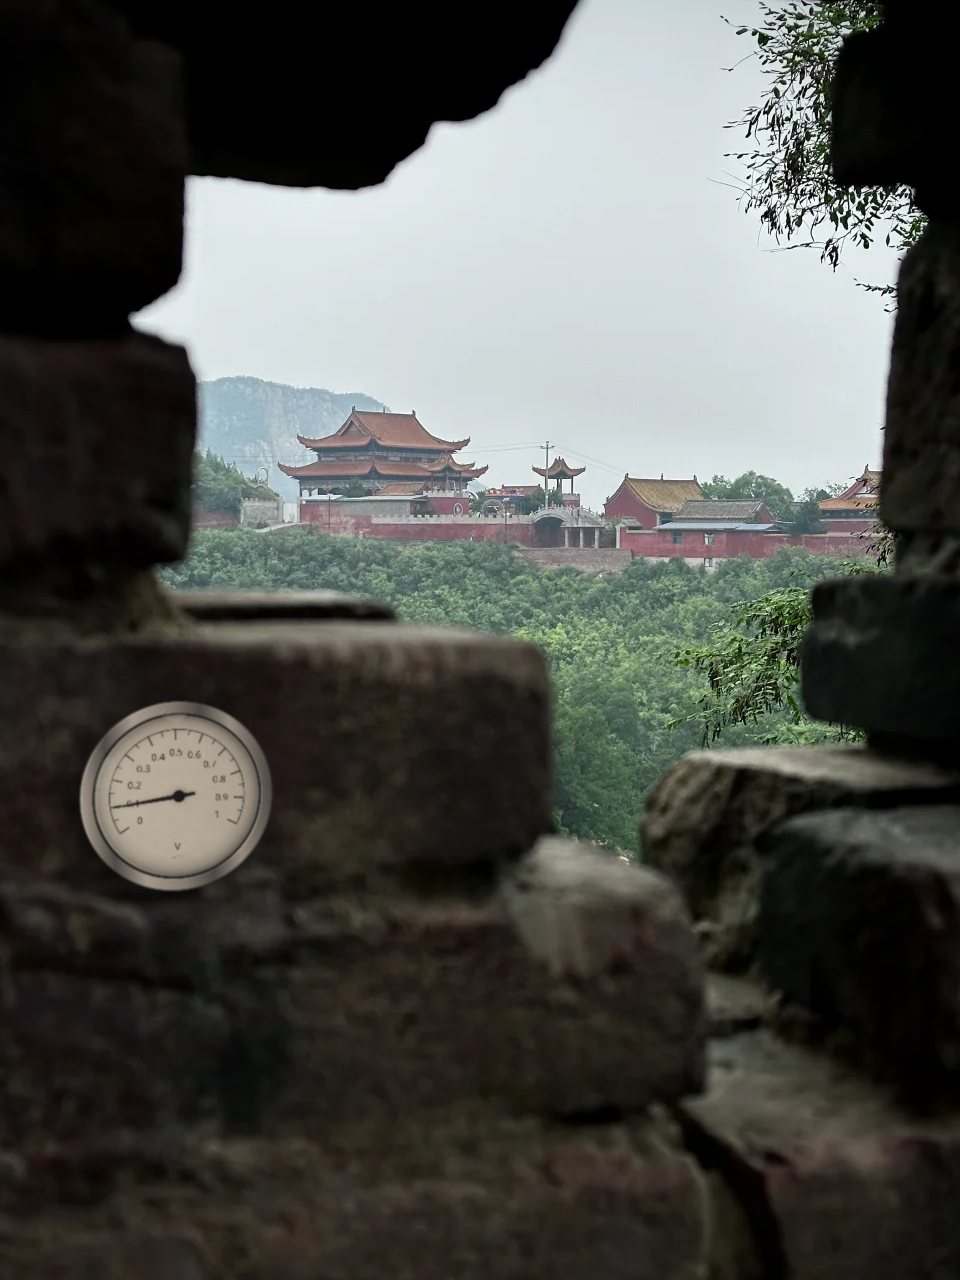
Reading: 0.1,V
